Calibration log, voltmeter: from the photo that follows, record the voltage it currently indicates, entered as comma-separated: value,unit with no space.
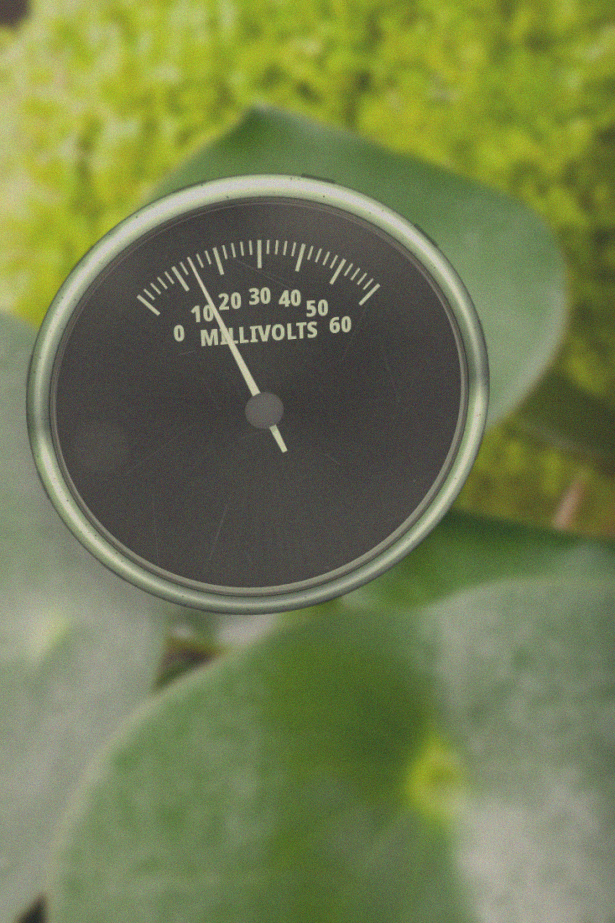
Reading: 14,mV
